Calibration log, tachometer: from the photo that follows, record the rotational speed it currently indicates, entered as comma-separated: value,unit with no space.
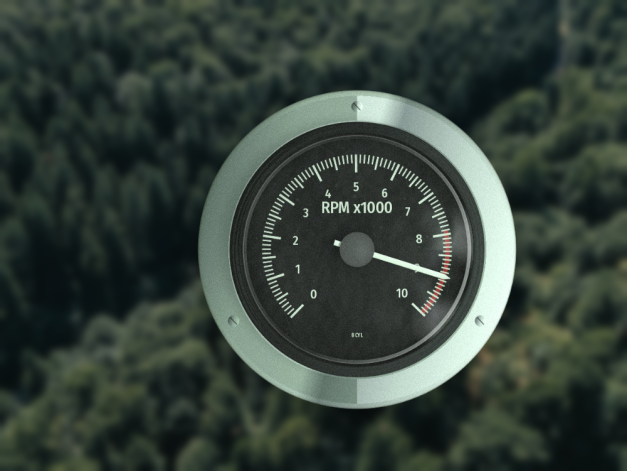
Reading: 9000,rpm
